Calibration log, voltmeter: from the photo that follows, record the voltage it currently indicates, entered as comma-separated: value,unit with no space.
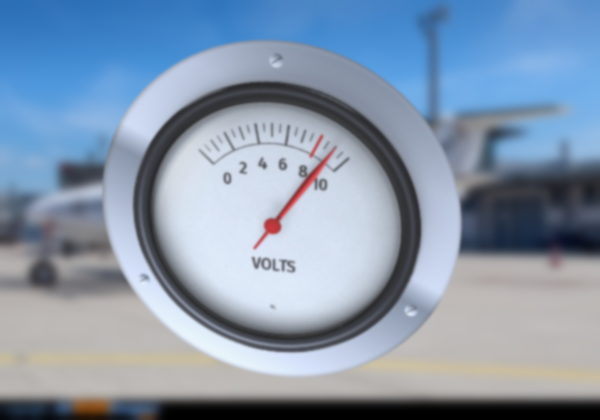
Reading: 9,V
